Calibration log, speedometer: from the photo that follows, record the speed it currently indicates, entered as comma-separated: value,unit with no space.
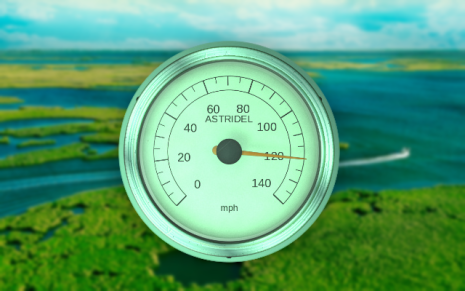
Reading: 120,mph
